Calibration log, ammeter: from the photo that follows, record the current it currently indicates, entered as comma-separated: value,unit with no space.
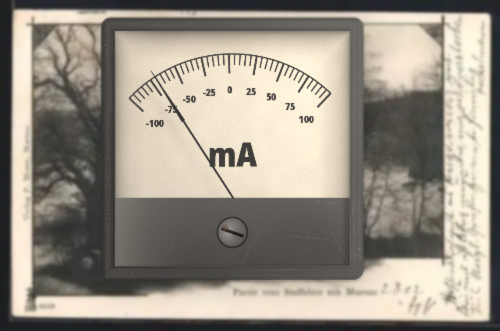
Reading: -70,mA
